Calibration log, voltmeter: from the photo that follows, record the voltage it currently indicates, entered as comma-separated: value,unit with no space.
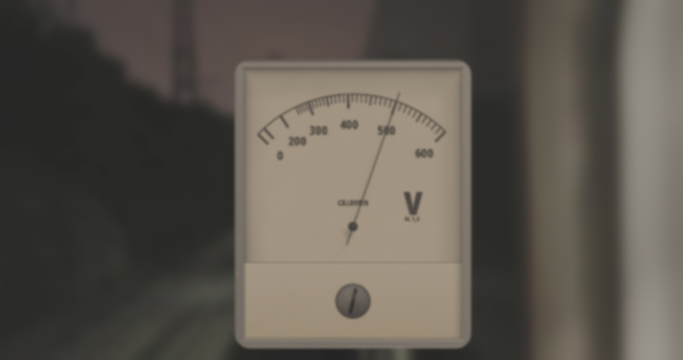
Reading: 500,V
